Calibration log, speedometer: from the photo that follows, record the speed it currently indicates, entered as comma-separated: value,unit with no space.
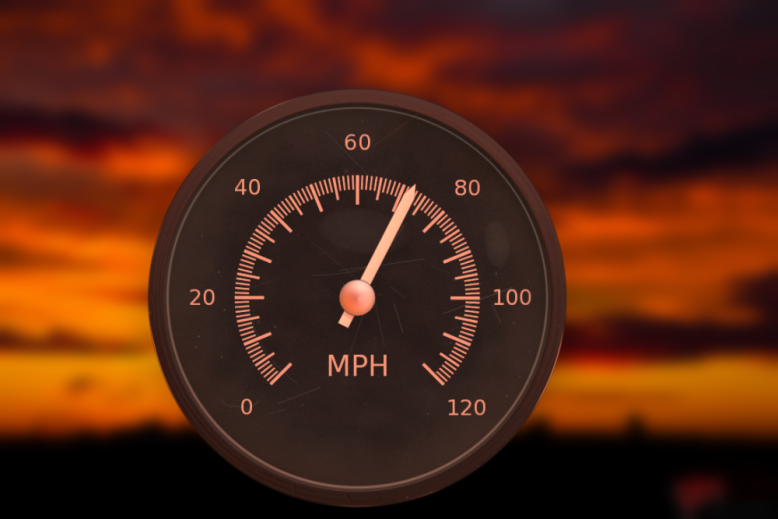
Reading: 72,mph
